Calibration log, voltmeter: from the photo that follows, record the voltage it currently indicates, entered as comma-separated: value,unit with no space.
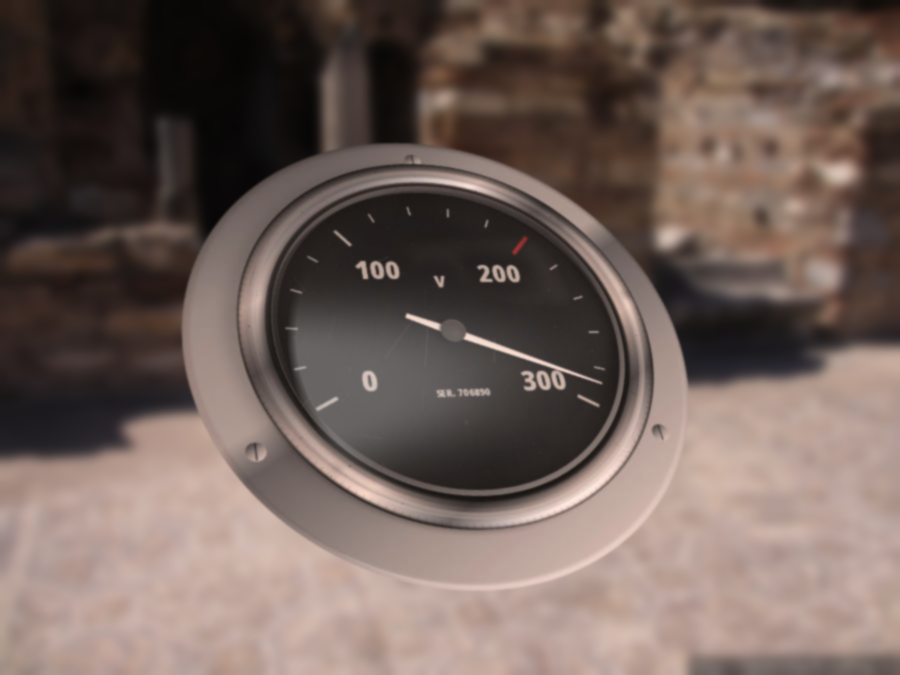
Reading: 290,V
